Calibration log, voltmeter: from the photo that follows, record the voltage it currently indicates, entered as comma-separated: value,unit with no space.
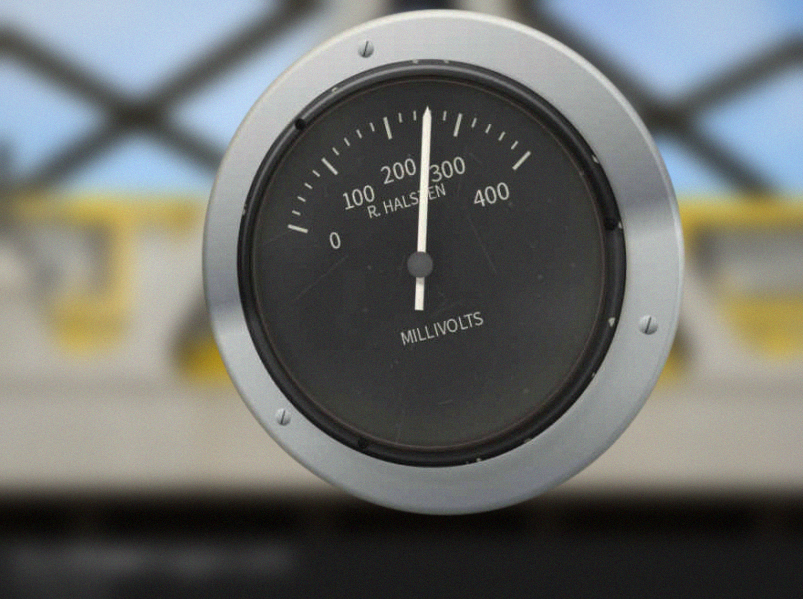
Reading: 260,mV
